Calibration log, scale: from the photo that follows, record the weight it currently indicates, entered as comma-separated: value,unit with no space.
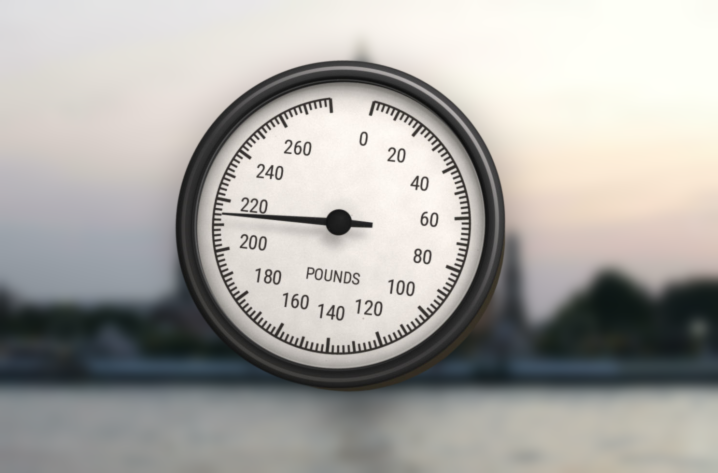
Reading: 214,lb
